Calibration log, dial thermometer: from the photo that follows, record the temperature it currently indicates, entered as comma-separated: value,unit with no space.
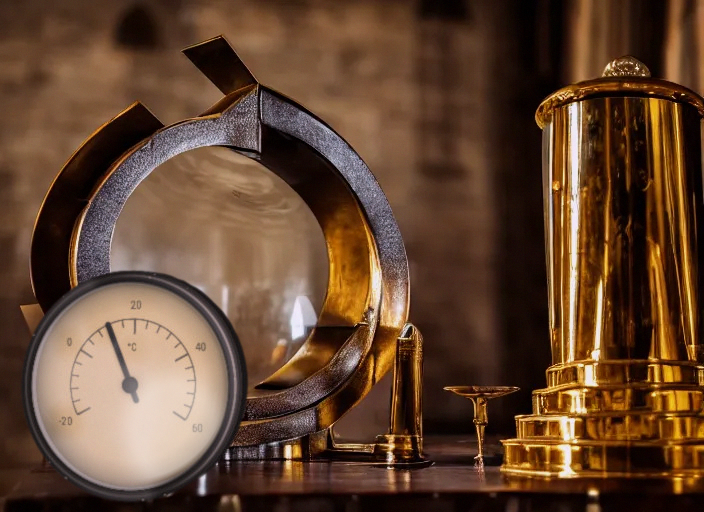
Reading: 12,°C
